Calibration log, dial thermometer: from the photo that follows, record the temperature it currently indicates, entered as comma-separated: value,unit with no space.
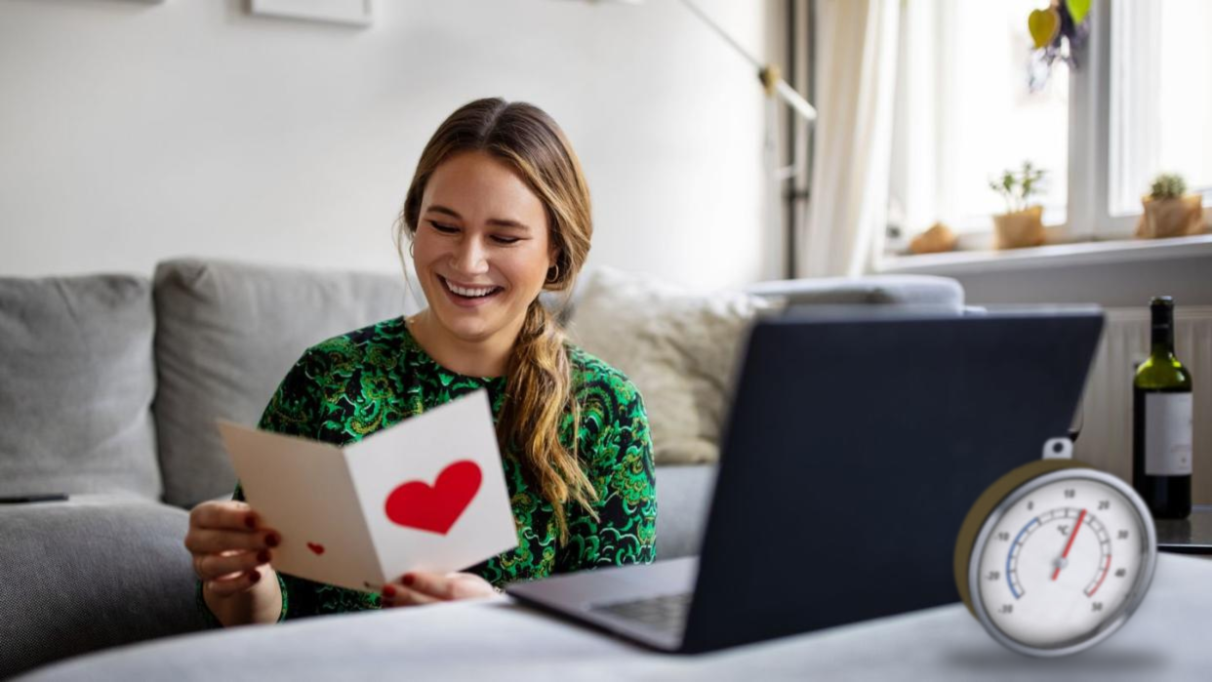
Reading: 15,°C
